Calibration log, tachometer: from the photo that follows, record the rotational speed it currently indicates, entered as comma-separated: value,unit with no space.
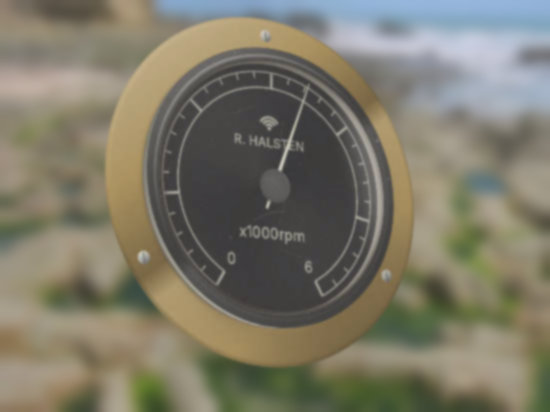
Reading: 3400,rpm
